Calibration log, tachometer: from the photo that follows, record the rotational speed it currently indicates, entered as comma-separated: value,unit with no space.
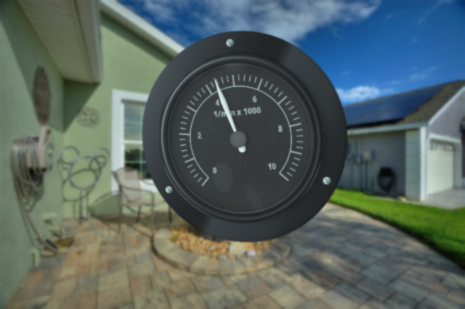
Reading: 4400,rpm
